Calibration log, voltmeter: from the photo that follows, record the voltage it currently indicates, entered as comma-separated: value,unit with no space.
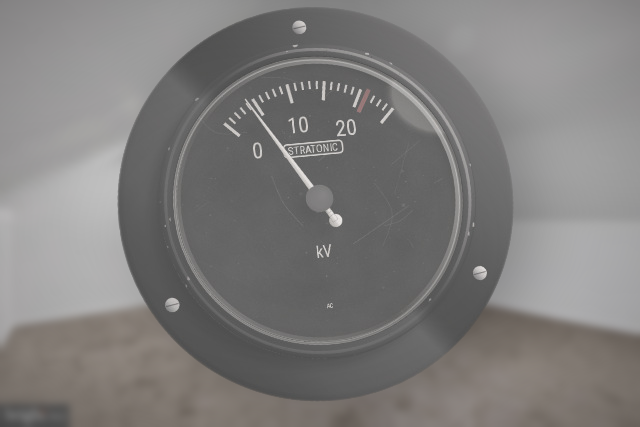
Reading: 4,kV
